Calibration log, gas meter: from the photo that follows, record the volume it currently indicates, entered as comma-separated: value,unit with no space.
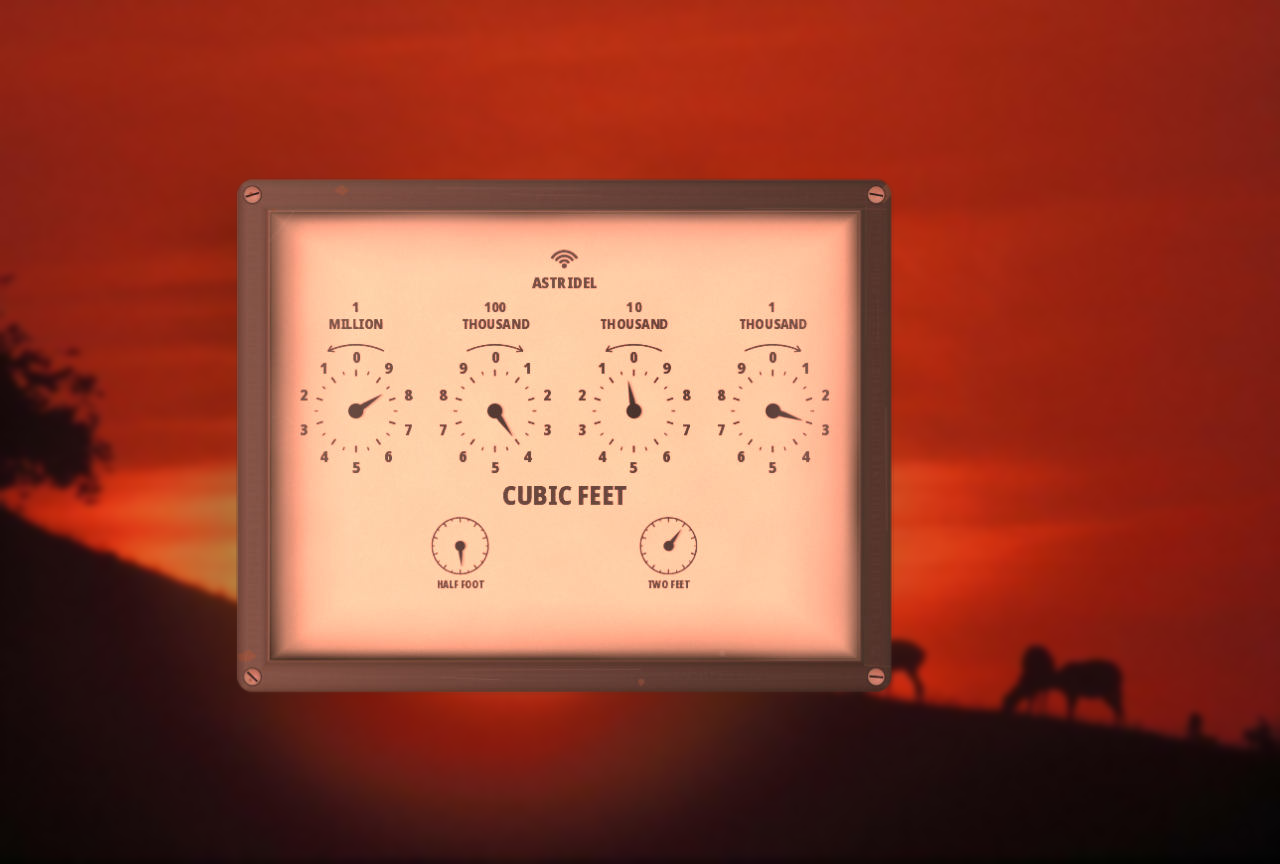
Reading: 840300,ft³
